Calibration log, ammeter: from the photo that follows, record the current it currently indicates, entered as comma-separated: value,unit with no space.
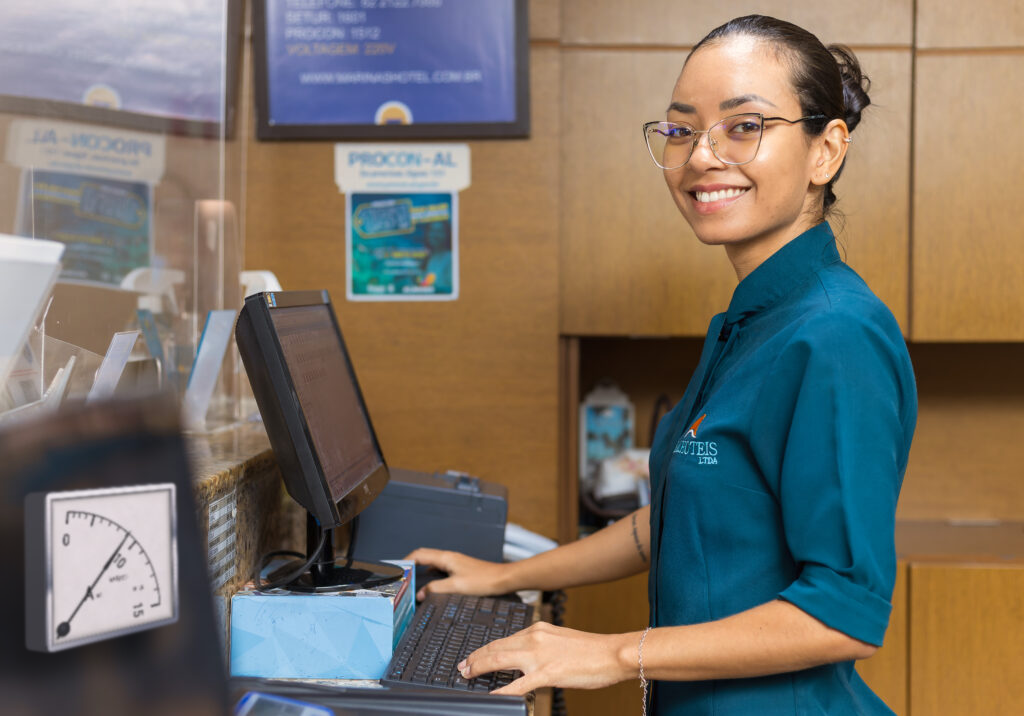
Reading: 9,A
